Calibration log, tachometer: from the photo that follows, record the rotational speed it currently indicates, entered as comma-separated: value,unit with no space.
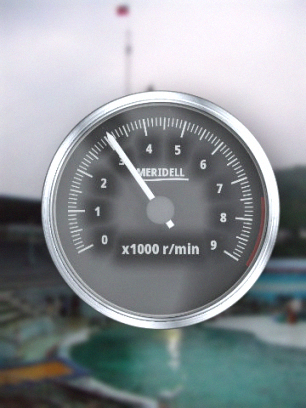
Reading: 3100,rpm
